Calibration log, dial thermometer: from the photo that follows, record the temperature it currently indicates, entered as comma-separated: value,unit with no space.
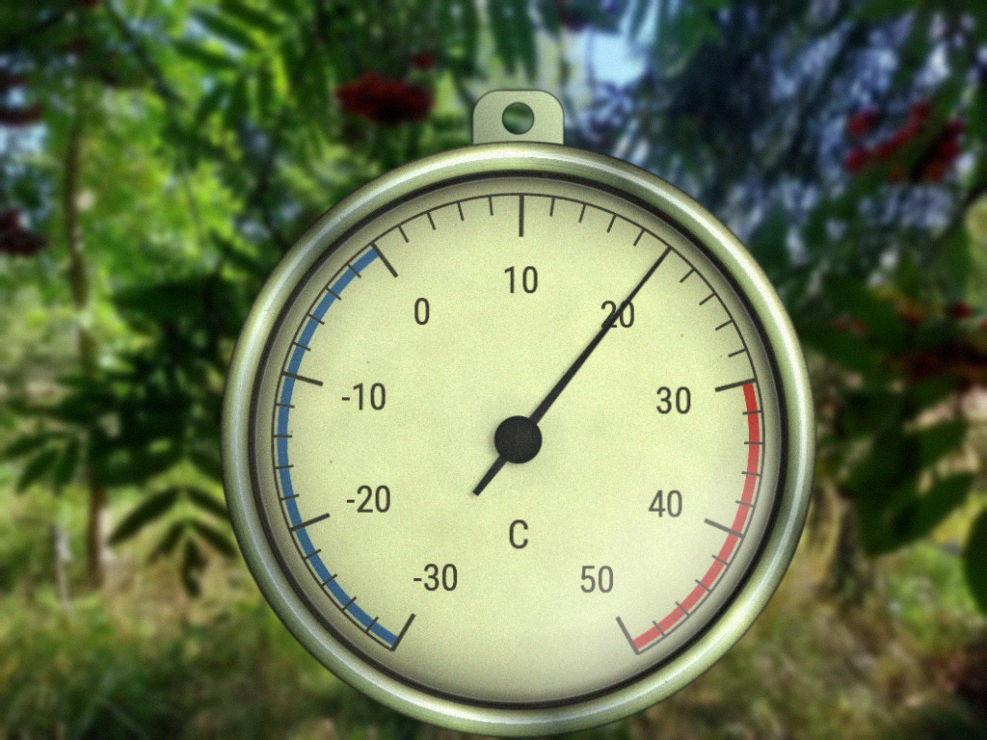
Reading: 20,°C
